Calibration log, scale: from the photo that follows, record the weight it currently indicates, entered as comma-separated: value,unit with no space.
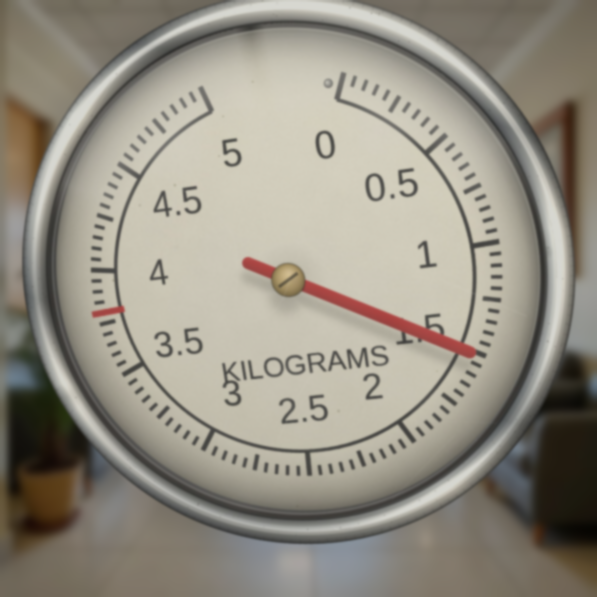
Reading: 1.5,kg
